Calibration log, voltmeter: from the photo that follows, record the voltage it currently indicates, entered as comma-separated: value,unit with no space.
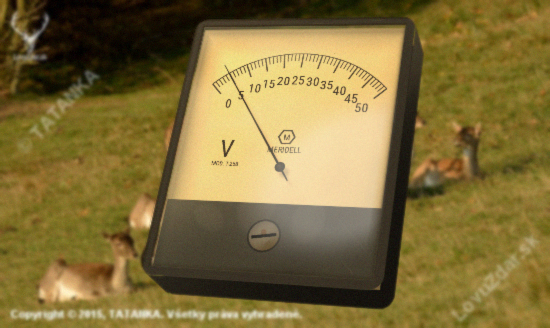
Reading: 5,V
